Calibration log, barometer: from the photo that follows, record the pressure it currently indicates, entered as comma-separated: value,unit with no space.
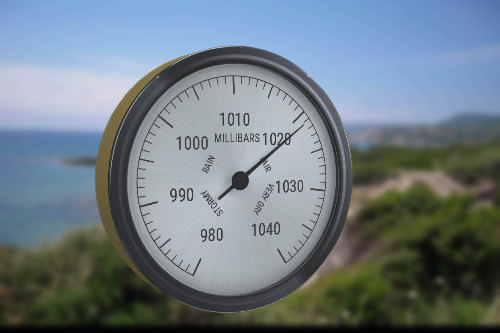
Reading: 1021,mbar
